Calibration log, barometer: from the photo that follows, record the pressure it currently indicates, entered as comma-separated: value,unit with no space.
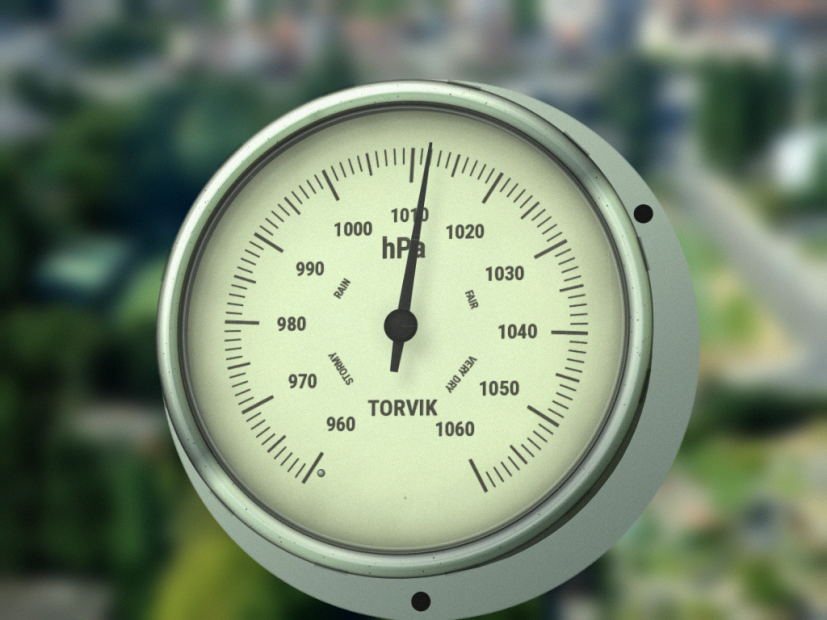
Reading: 1012,hPa
